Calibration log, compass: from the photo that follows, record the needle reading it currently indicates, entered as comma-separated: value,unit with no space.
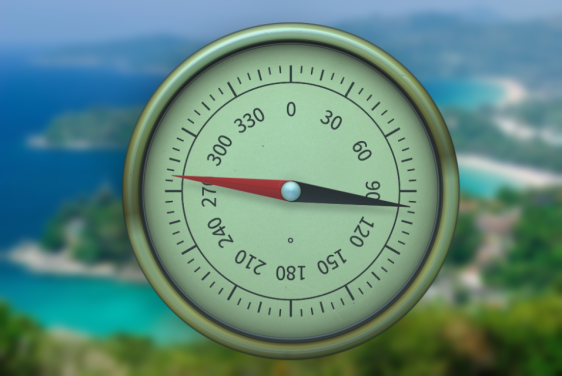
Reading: 277.5,°
